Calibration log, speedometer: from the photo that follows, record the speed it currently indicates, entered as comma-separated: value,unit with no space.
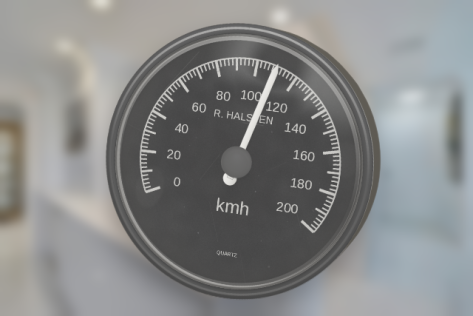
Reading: 110,km/h
